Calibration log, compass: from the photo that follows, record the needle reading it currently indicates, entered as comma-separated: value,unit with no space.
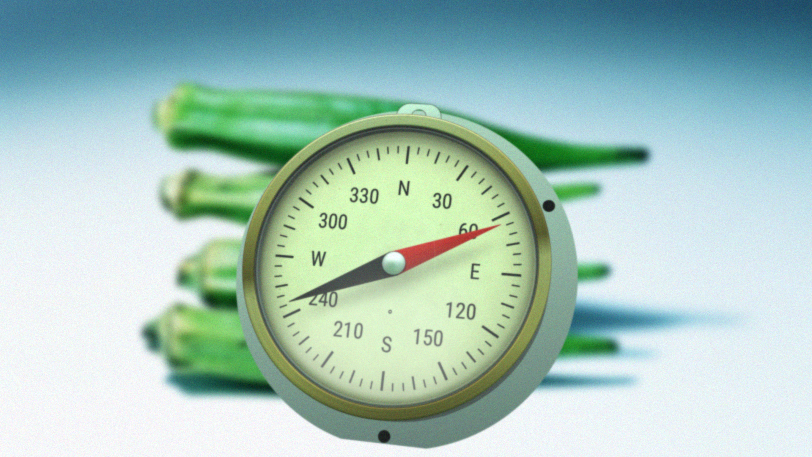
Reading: 65,°
